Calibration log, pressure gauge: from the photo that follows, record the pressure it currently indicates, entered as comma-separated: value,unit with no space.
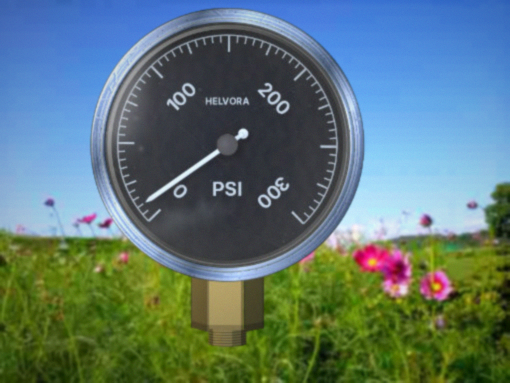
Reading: 10,psi
